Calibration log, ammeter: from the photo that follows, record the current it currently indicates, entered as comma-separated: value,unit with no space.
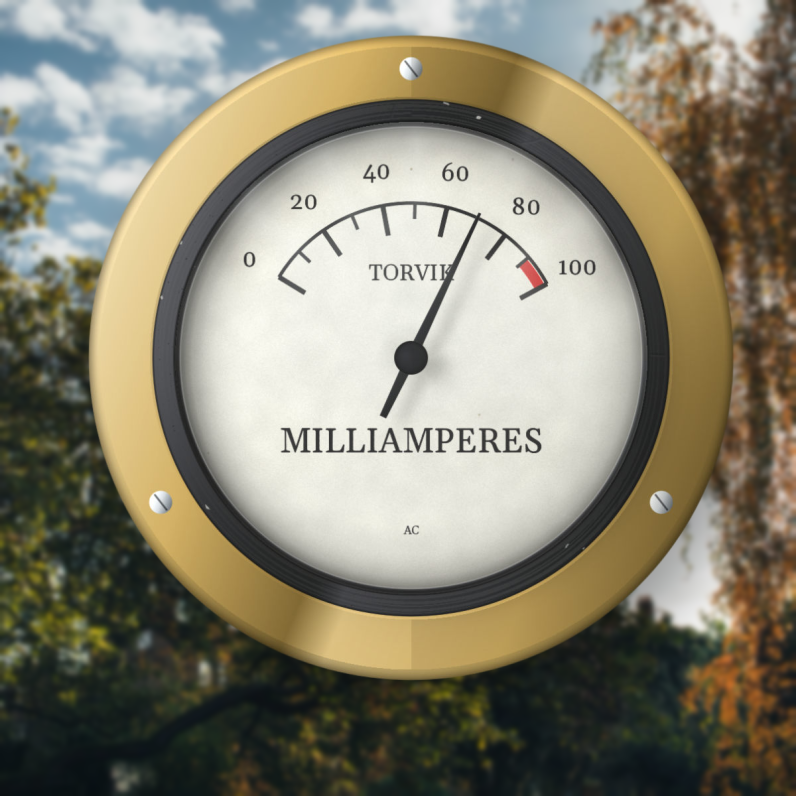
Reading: 70,mA
